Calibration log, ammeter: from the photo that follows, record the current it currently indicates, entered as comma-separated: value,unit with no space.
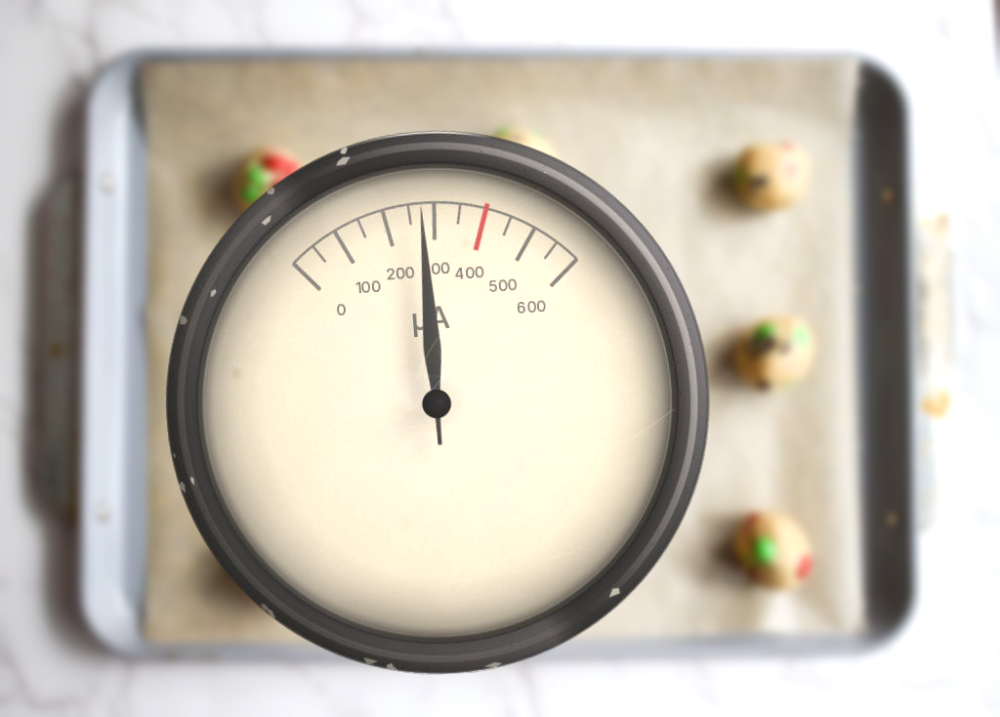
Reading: 275,µA
